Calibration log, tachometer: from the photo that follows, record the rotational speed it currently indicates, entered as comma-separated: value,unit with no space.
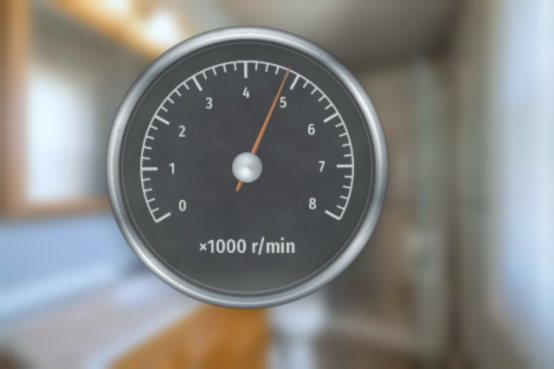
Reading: 4800,rpm
